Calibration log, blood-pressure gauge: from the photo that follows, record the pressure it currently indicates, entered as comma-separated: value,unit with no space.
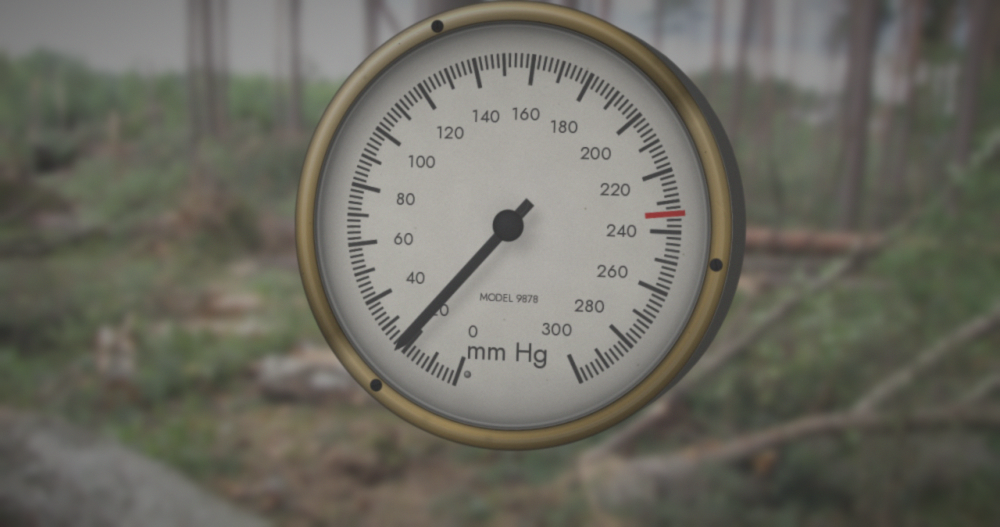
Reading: 22,mmHg
